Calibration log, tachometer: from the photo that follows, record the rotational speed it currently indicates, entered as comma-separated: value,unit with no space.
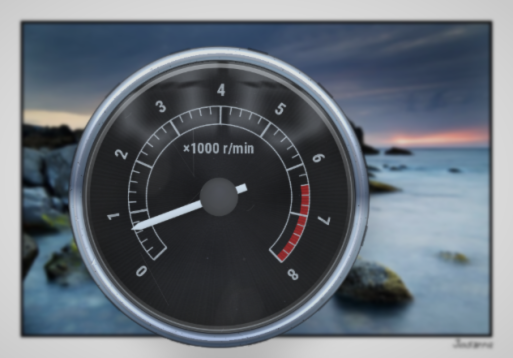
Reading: 700,rpm
